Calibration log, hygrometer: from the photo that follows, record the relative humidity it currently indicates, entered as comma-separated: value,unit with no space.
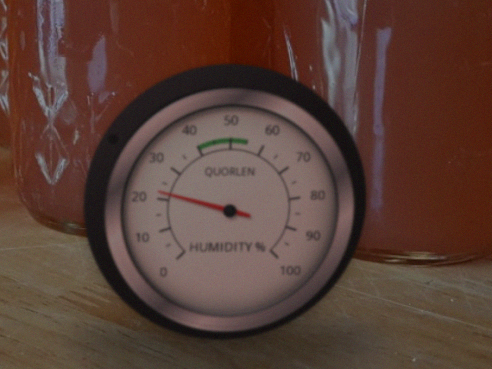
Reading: 22.5,%
